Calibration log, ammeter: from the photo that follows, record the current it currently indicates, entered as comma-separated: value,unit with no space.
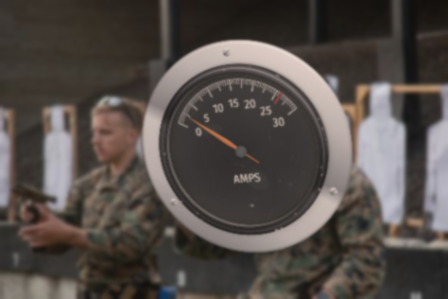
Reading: 2.5,A
